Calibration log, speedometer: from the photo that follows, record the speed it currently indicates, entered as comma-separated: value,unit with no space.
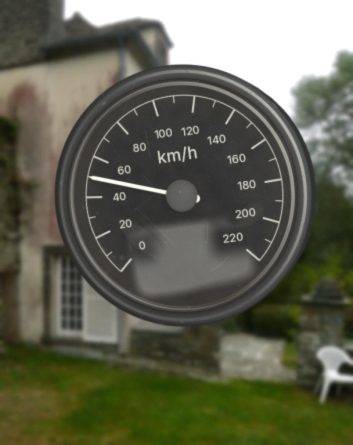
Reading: 50,km/h
